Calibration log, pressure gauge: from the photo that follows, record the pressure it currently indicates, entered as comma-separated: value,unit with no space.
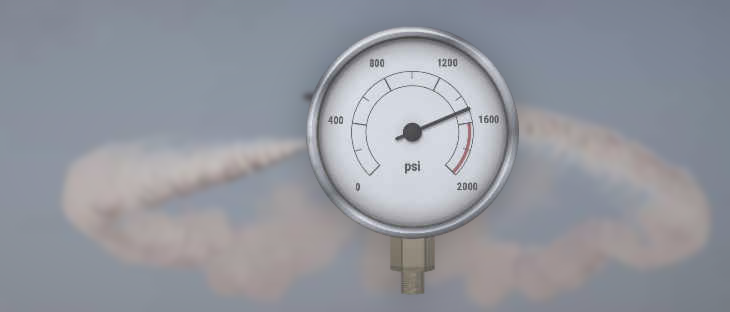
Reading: 1500,psi
